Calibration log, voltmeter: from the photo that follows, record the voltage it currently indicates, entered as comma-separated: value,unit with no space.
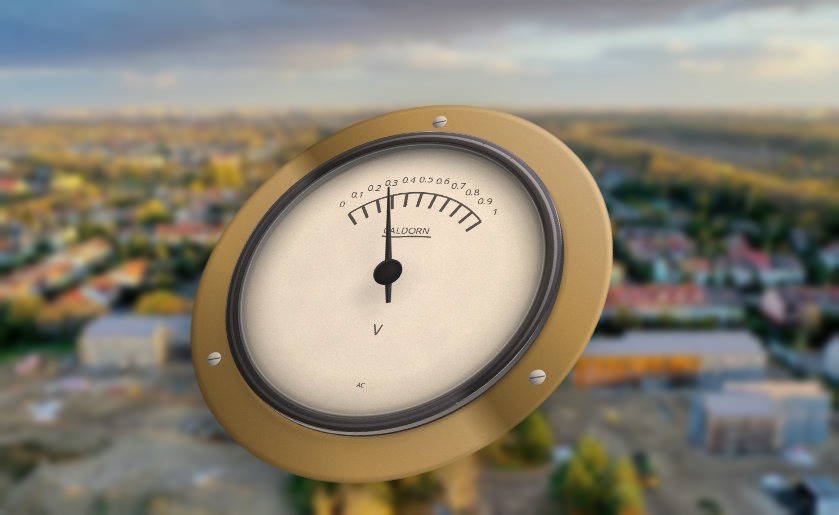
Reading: 0.3,V
